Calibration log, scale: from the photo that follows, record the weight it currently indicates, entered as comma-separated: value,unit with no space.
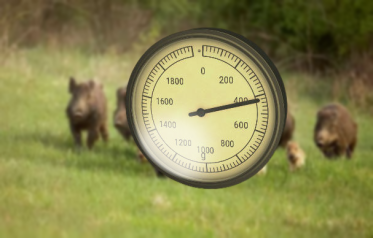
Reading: 420,g
